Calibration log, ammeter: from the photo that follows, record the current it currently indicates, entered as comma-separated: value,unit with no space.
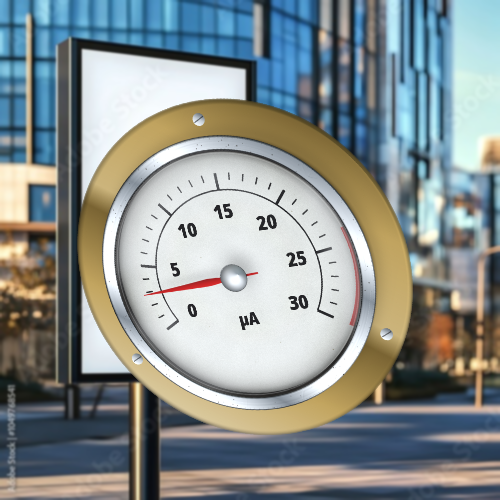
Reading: 3,µA
